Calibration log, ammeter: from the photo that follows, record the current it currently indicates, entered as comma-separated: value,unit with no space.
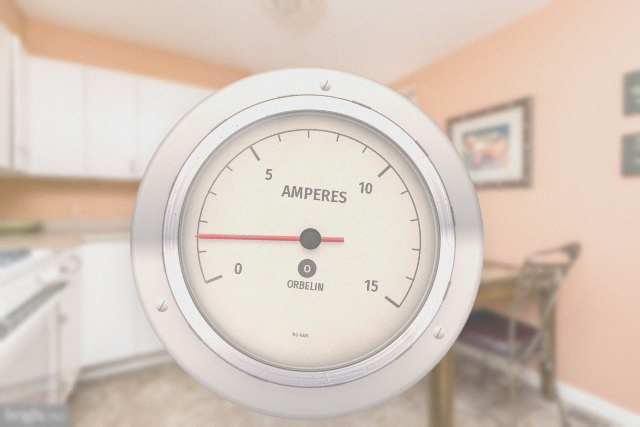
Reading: 1.5,A
